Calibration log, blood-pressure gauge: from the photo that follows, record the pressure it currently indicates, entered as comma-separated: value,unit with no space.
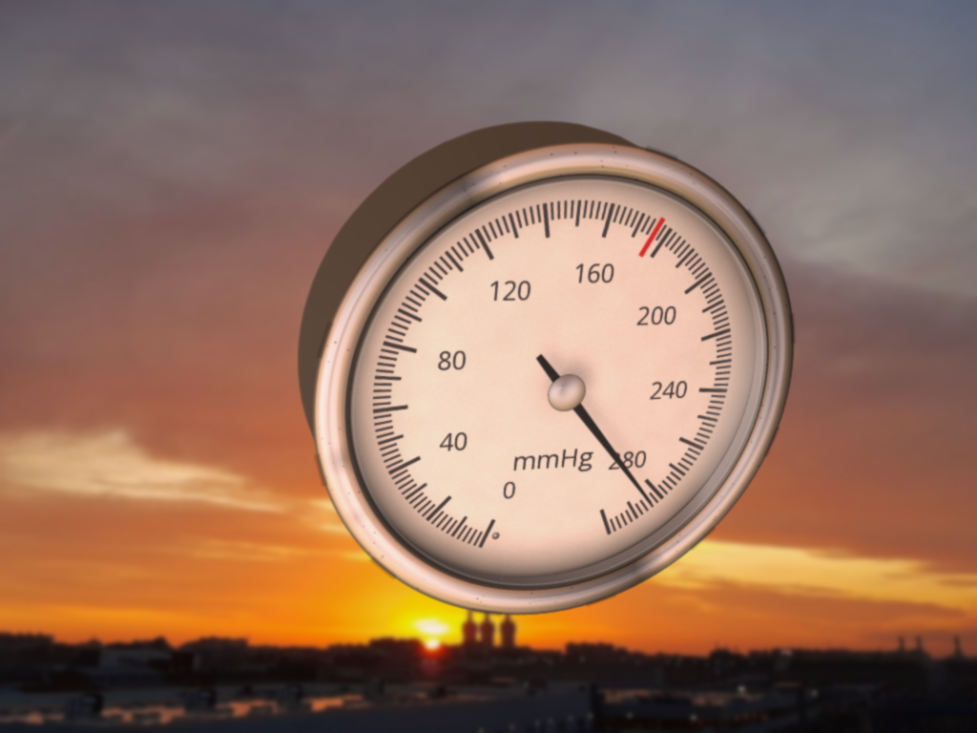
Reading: 284,mmHg
